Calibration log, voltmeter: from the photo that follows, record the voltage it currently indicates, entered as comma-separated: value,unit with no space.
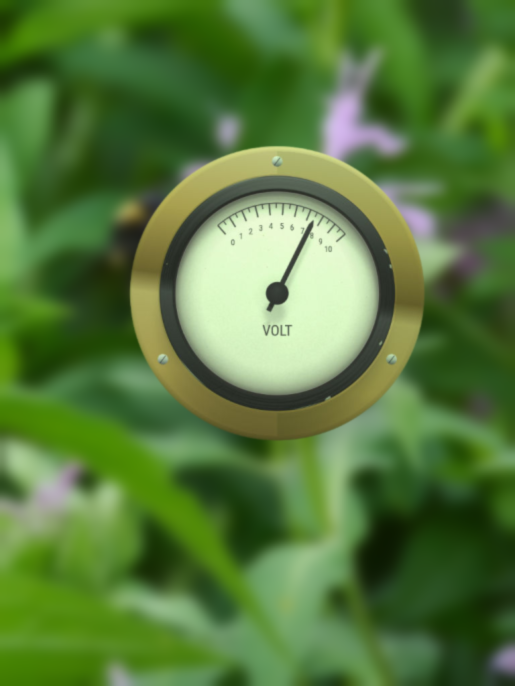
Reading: 7.5,V
